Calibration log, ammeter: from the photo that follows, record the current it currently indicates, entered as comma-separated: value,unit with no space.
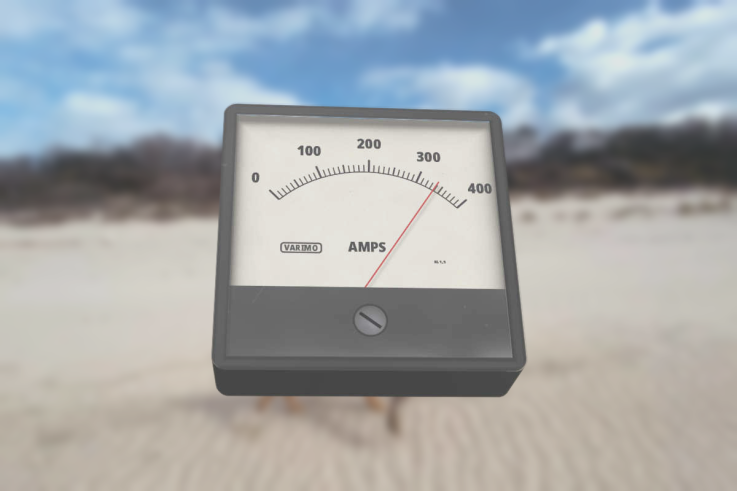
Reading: 340,A
